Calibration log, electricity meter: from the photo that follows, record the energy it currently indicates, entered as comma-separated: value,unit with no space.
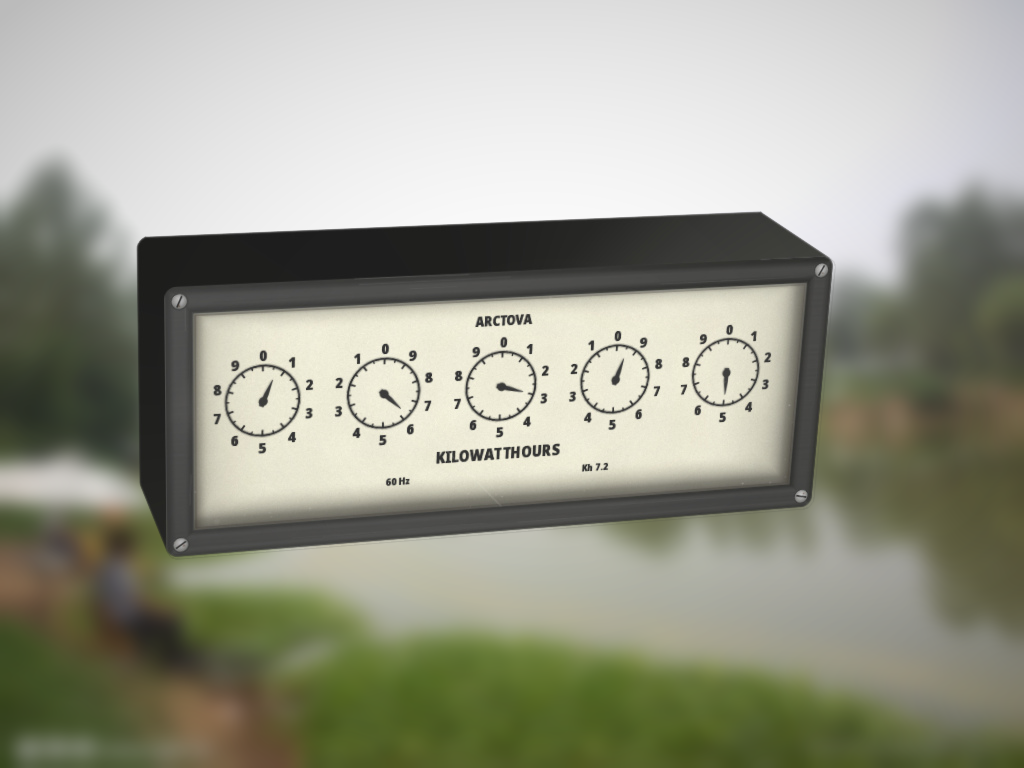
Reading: 6295,kWh
